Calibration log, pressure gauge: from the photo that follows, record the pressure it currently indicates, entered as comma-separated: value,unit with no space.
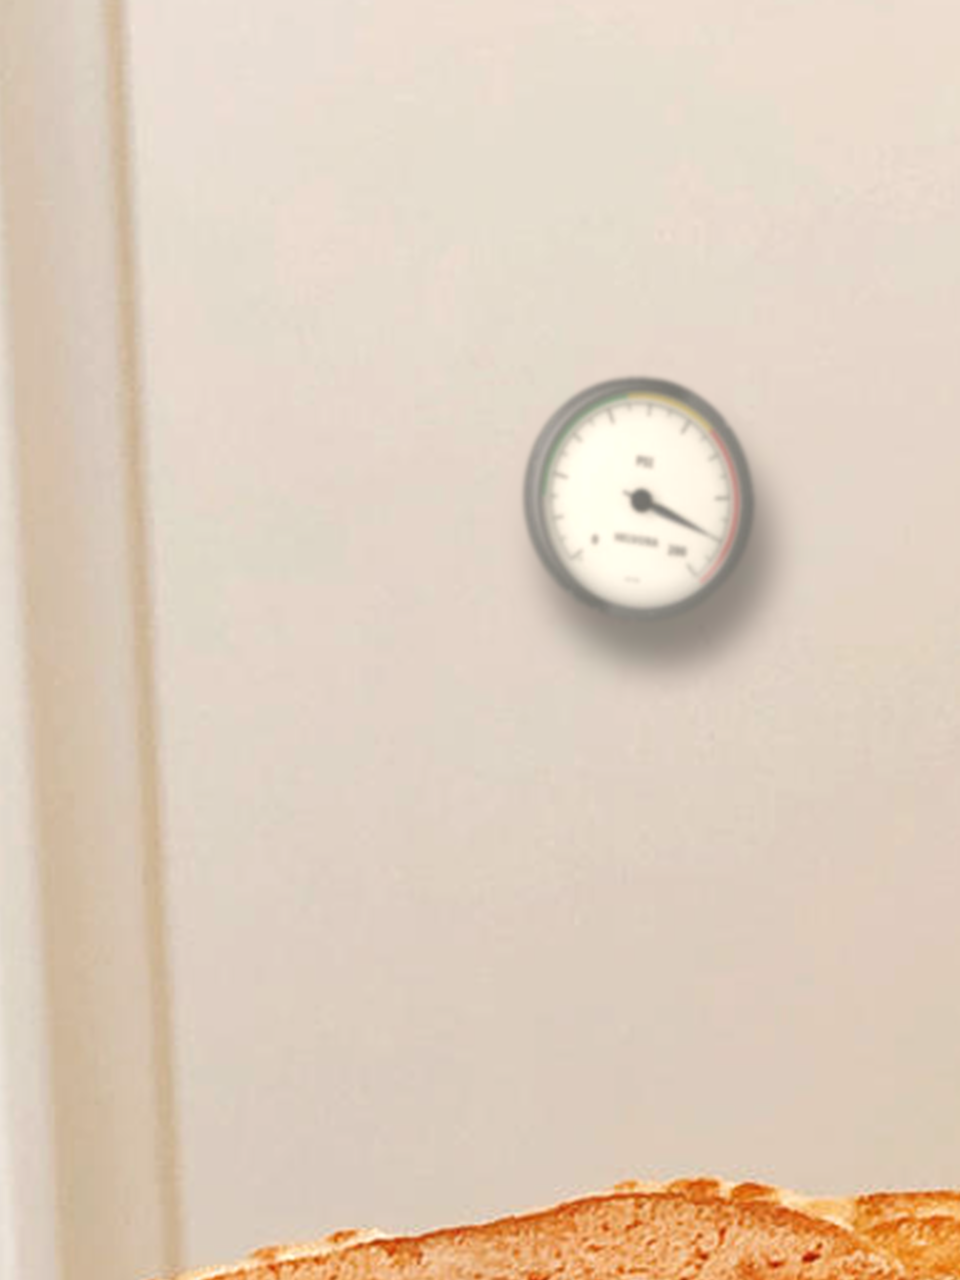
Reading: 180,psi
